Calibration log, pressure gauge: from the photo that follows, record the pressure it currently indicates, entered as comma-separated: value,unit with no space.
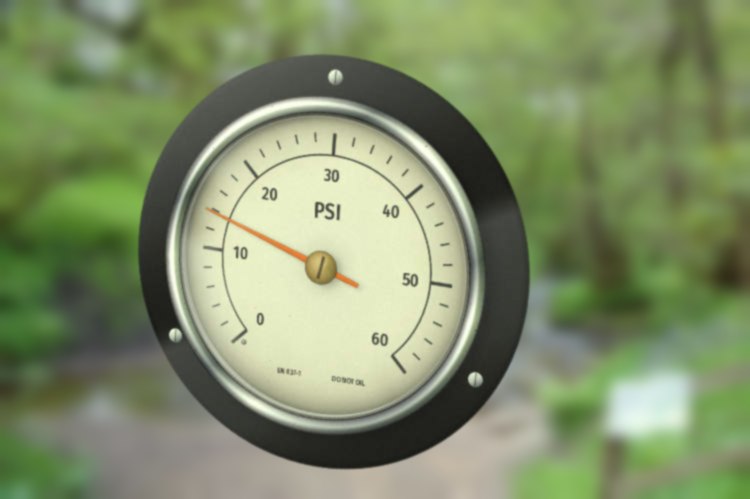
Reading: 14,psi
